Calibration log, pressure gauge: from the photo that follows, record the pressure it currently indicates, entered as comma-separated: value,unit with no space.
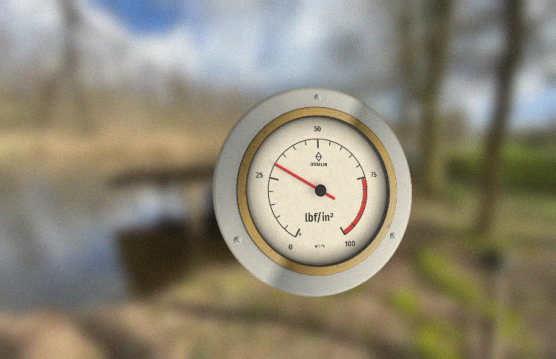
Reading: 30,psi
